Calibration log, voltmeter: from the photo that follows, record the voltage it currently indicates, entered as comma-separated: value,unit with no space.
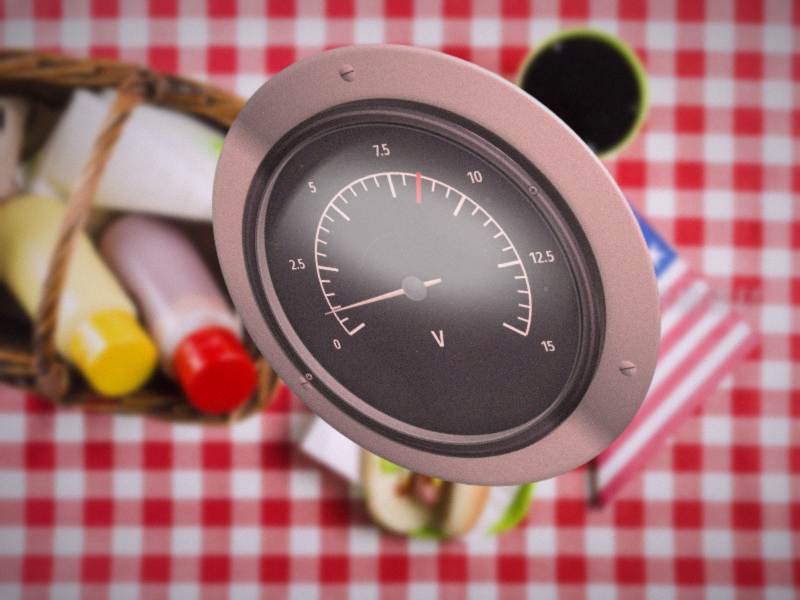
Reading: 1,V
